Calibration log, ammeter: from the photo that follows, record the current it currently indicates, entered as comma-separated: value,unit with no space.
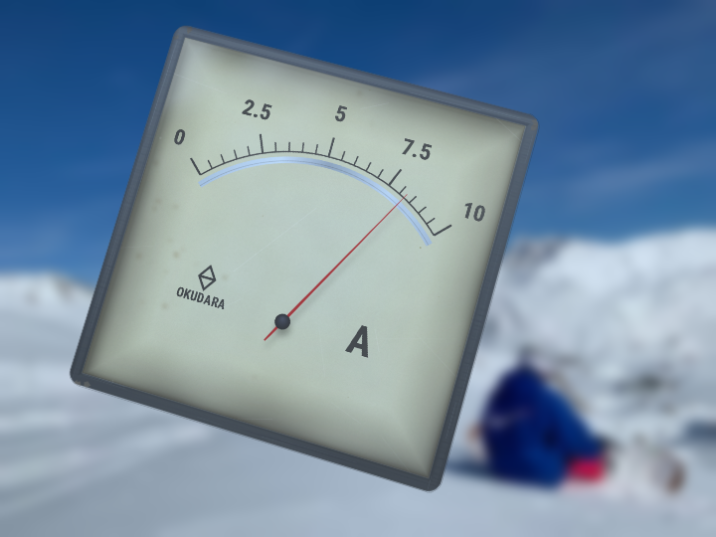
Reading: 8.25,A
